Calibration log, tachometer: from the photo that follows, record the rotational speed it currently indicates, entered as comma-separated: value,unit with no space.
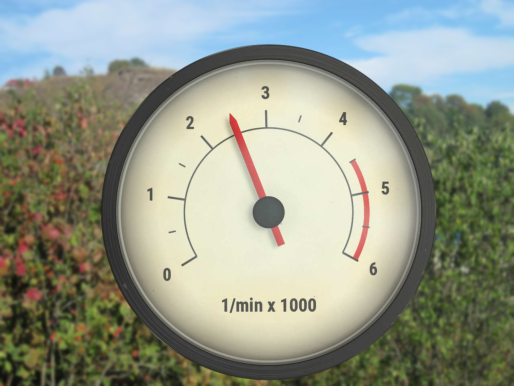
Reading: 2500,rpm
